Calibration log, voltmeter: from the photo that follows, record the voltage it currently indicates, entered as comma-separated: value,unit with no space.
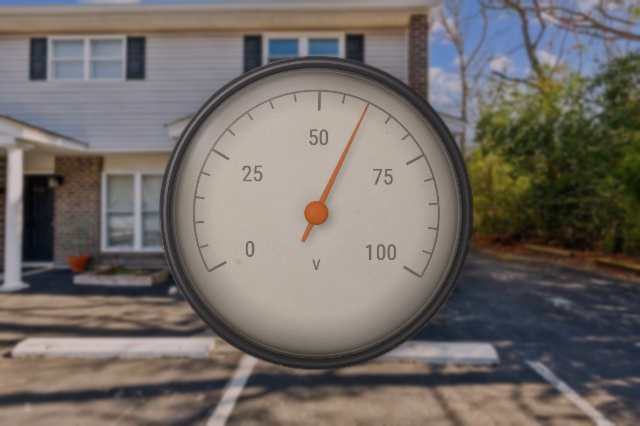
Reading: 60,V
